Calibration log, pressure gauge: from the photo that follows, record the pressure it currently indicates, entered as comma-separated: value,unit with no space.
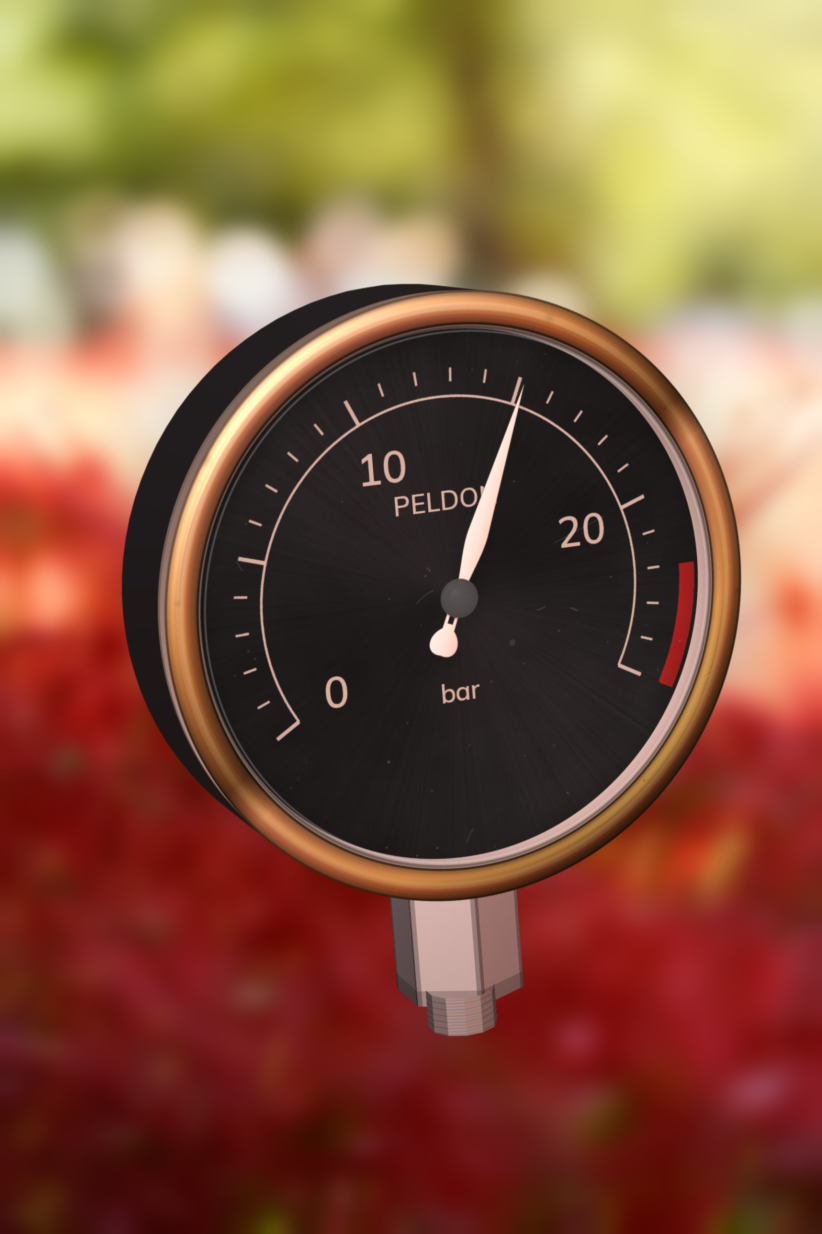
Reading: 15,bar
